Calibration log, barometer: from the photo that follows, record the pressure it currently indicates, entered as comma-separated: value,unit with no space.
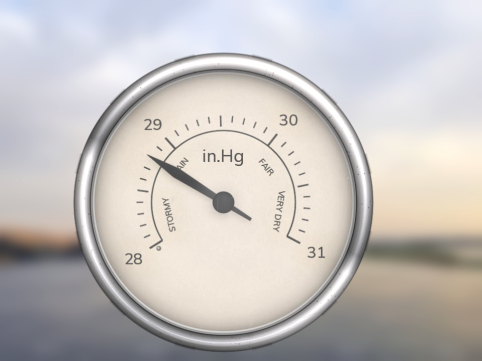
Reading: 28.8,inHg
